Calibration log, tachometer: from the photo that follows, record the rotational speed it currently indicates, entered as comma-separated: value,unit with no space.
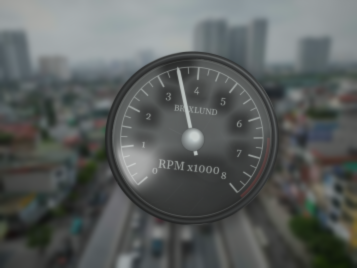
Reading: 3500,rpm
